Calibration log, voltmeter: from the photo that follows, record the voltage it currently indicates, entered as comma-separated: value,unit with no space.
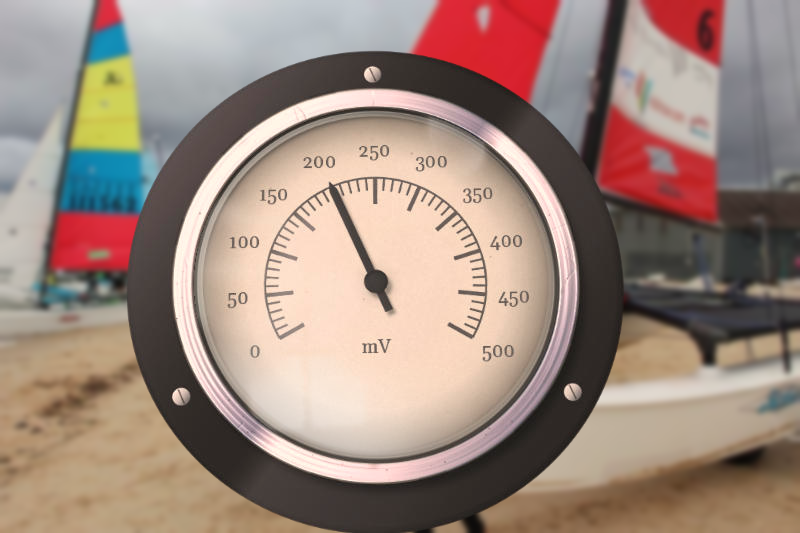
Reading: 200,mV
